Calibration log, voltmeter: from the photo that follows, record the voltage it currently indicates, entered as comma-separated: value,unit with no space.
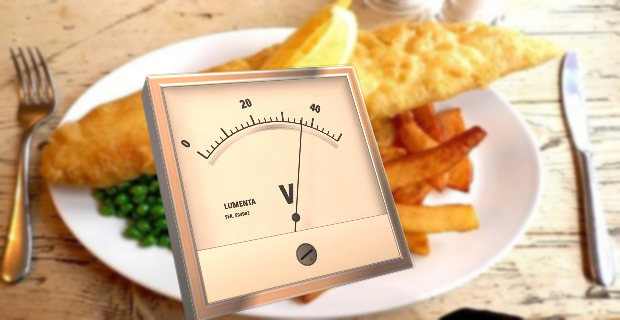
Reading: 36,V
